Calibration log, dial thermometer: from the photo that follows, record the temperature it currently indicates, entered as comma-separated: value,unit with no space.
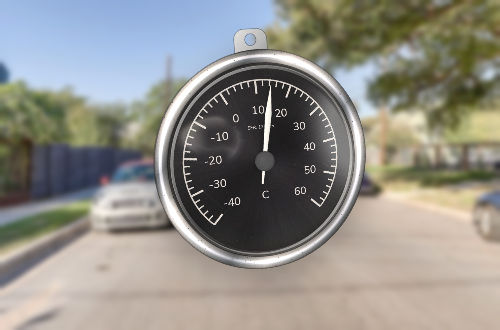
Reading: 14,°C
